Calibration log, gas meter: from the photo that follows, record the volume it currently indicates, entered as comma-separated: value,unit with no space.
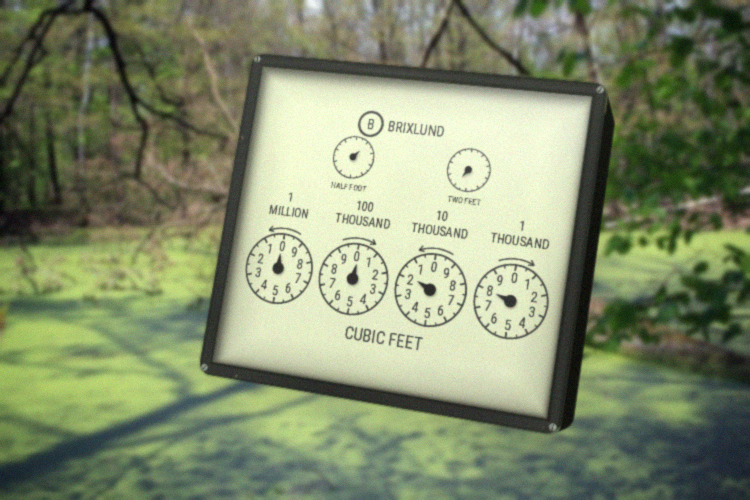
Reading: 1800,ft³
